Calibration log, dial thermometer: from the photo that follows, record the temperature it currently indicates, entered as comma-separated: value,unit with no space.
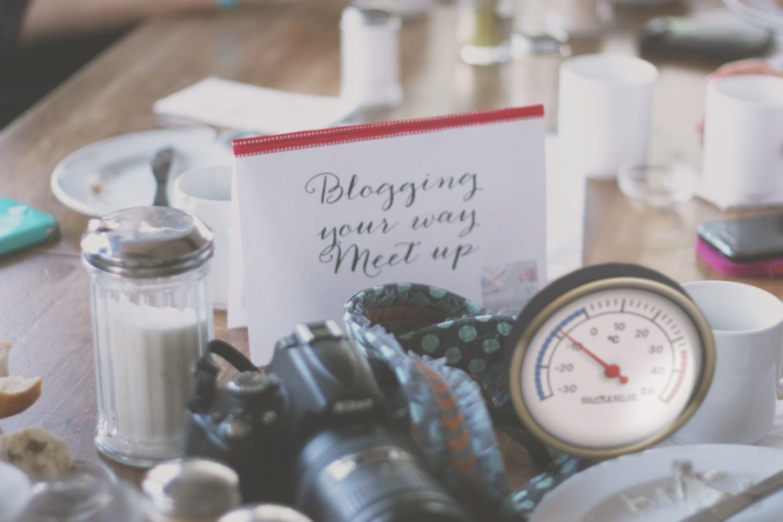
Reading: -8,°C
